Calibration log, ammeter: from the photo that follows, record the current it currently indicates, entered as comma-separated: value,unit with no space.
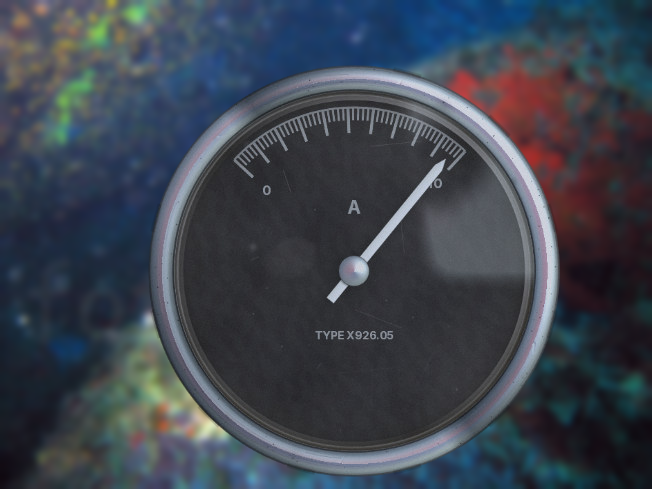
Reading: 9.6,A
